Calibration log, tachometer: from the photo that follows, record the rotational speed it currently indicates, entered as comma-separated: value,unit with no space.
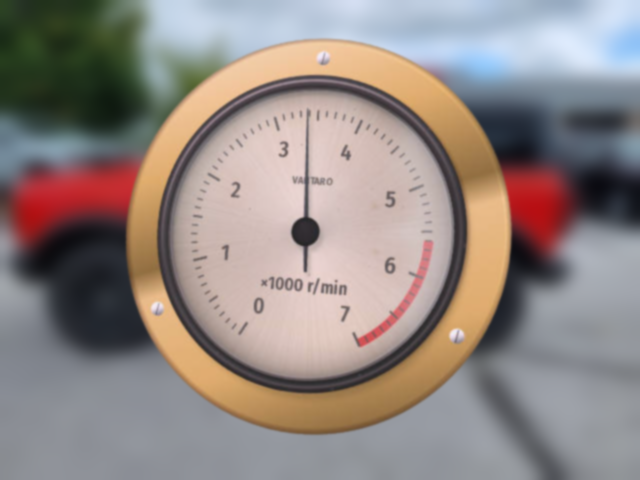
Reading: 3400,rpm
